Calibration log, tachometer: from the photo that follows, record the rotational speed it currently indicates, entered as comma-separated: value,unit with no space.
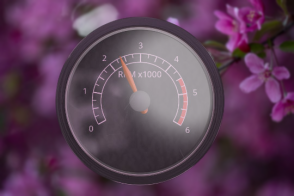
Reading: 2375,rpm
